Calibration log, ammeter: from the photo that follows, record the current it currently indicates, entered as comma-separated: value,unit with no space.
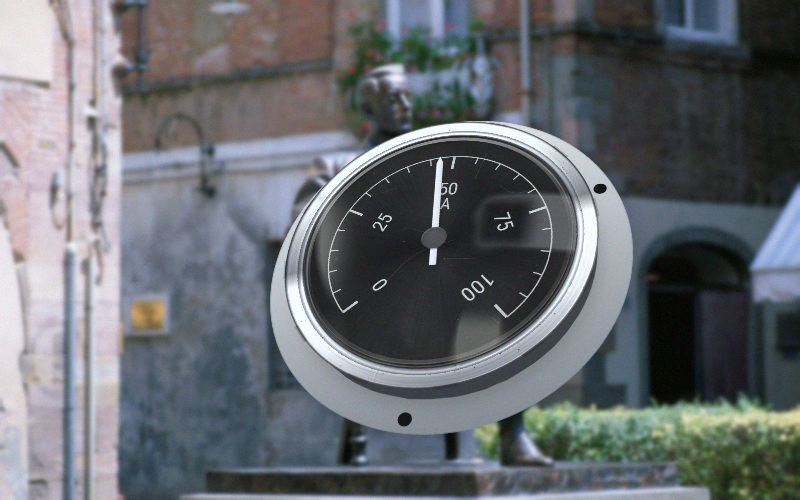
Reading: 47.5,A
